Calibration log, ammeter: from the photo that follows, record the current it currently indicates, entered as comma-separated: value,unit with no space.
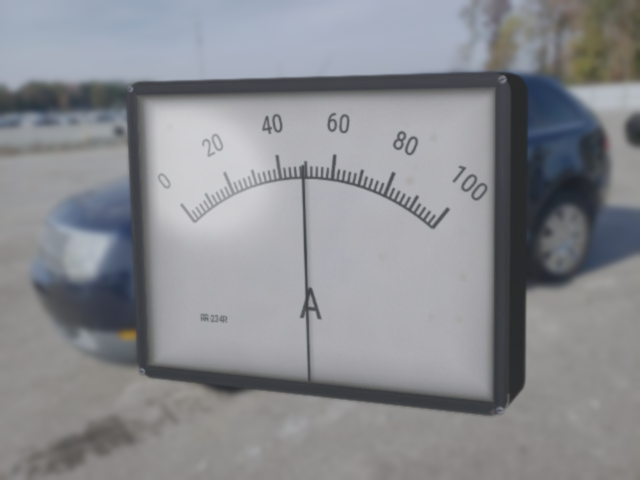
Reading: 50,A
